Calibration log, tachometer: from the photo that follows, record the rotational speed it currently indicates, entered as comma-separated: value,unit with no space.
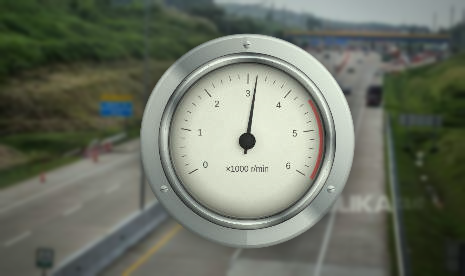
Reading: 3200,rpm
